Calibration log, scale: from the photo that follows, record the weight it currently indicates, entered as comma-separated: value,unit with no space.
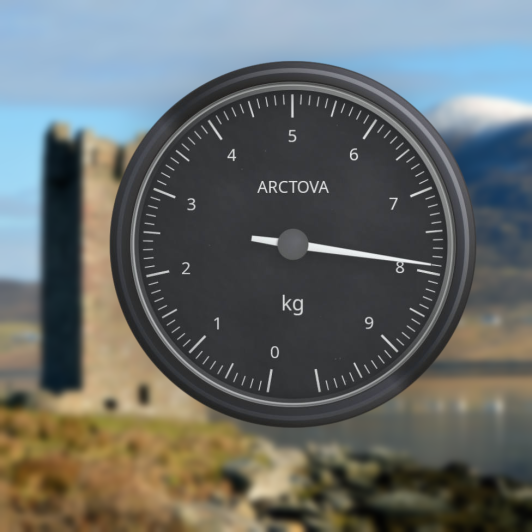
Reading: 7.9,kg
